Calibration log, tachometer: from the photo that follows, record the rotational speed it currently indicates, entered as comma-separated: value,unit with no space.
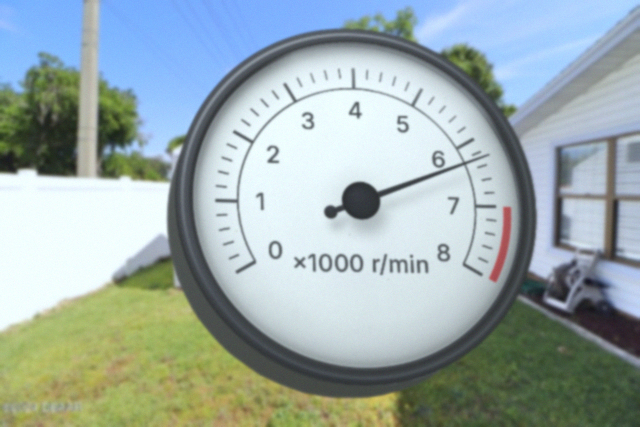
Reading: 6300,rpm
